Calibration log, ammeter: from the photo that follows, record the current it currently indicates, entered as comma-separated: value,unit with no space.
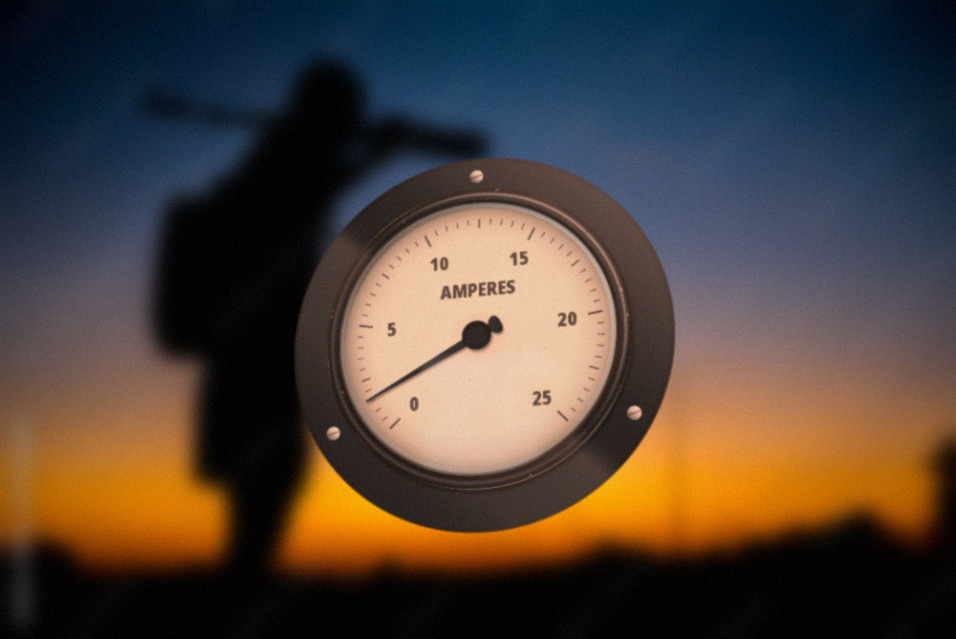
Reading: 1.5,A
